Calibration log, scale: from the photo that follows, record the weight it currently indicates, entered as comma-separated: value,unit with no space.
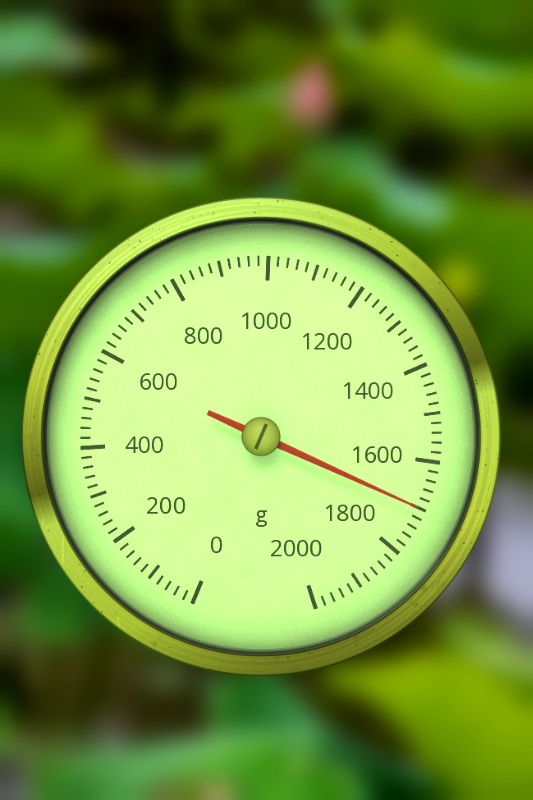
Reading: 1700,g
